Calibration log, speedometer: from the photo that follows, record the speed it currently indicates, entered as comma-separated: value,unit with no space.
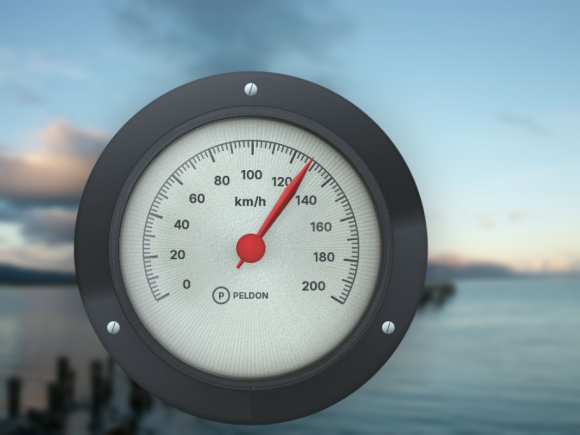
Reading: 128,km/h
